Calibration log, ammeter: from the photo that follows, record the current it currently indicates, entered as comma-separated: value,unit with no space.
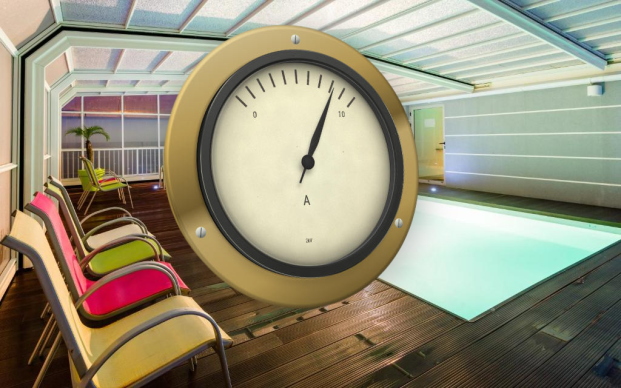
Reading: 8,A
